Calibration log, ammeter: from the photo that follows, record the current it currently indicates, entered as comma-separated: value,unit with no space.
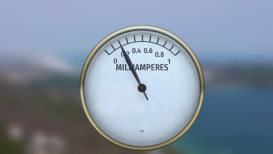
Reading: 0.2,mA
